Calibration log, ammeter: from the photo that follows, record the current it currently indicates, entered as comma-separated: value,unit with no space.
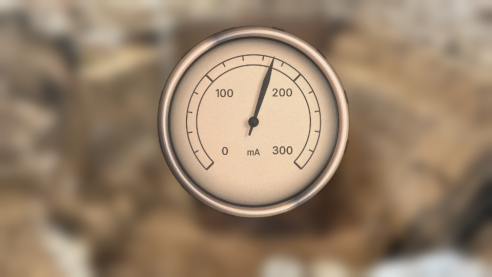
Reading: 170,mA
